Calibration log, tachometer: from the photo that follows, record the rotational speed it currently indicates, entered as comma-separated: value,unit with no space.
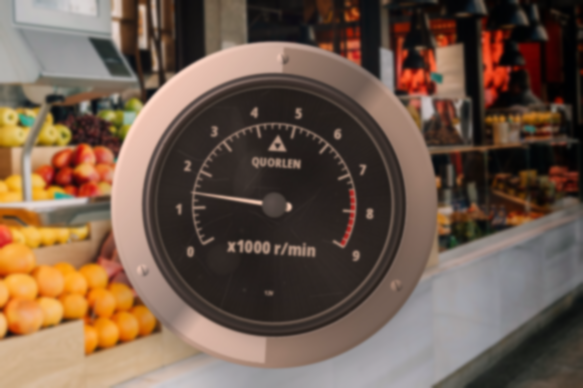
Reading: 1400,rpm
